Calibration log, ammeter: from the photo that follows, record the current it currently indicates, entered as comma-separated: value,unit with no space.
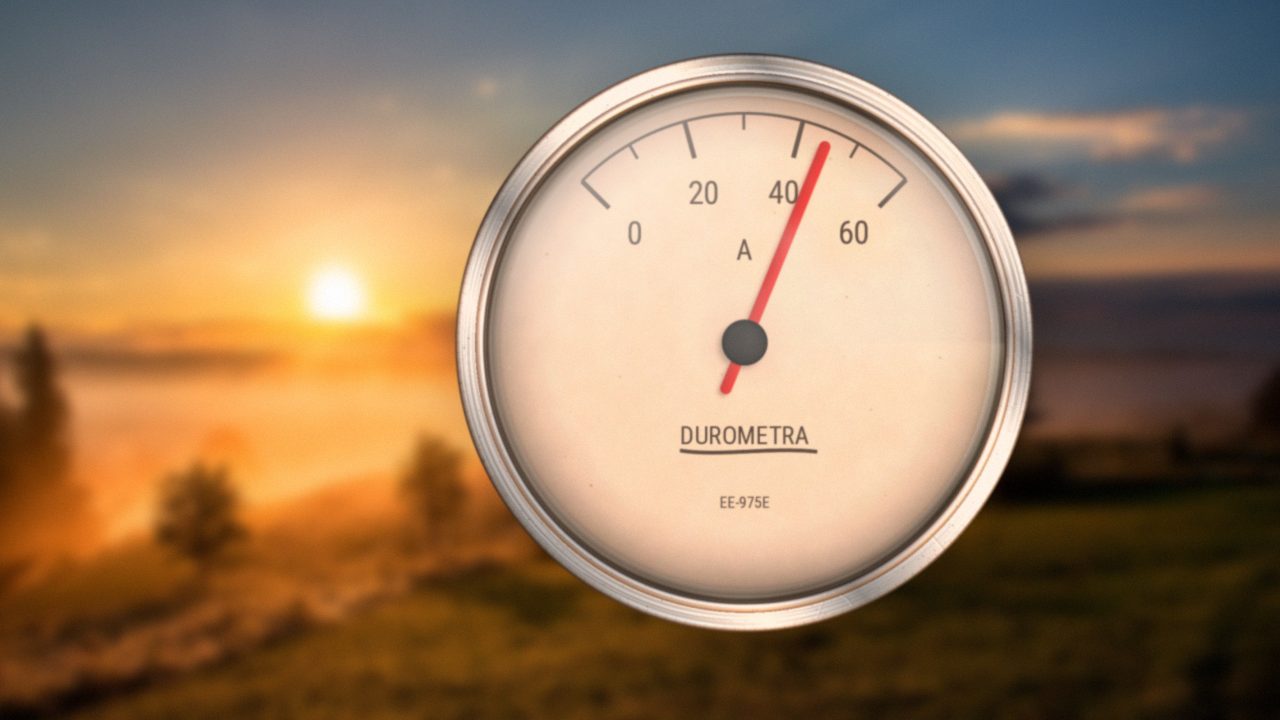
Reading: 45,A
